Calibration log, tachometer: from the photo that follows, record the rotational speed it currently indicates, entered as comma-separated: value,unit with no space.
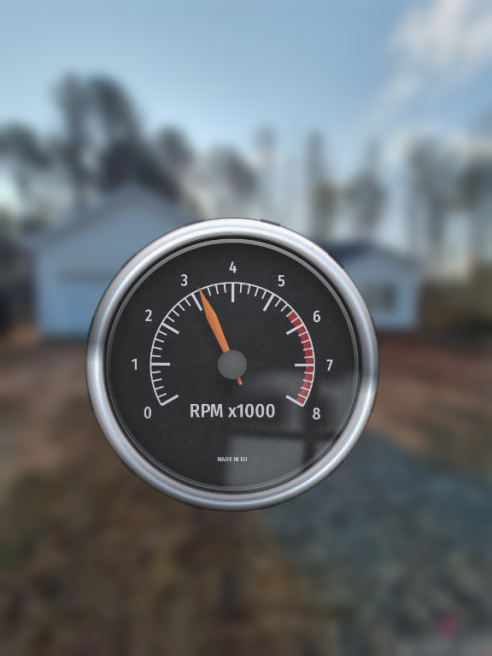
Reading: 3200,rpm
